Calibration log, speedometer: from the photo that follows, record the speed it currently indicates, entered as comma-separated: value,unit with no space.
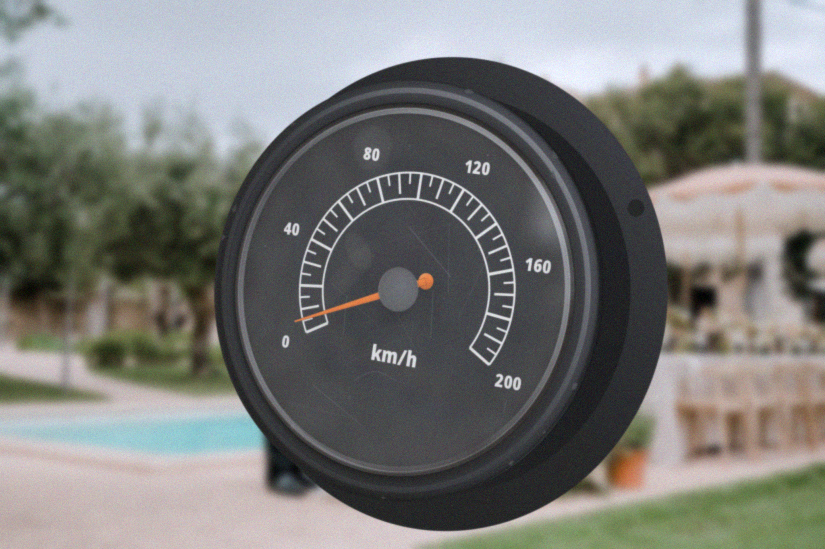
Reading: 5,km/h
